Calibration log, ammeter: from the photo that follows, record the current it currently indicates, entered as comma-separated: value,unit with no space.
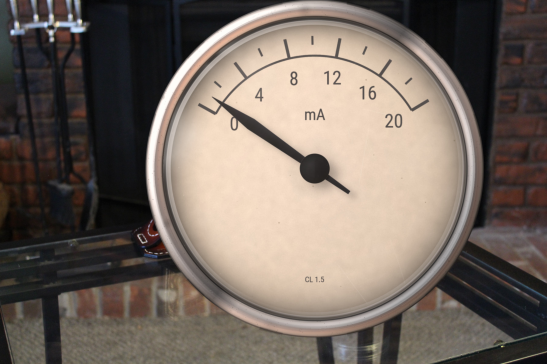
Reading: 1,mA
